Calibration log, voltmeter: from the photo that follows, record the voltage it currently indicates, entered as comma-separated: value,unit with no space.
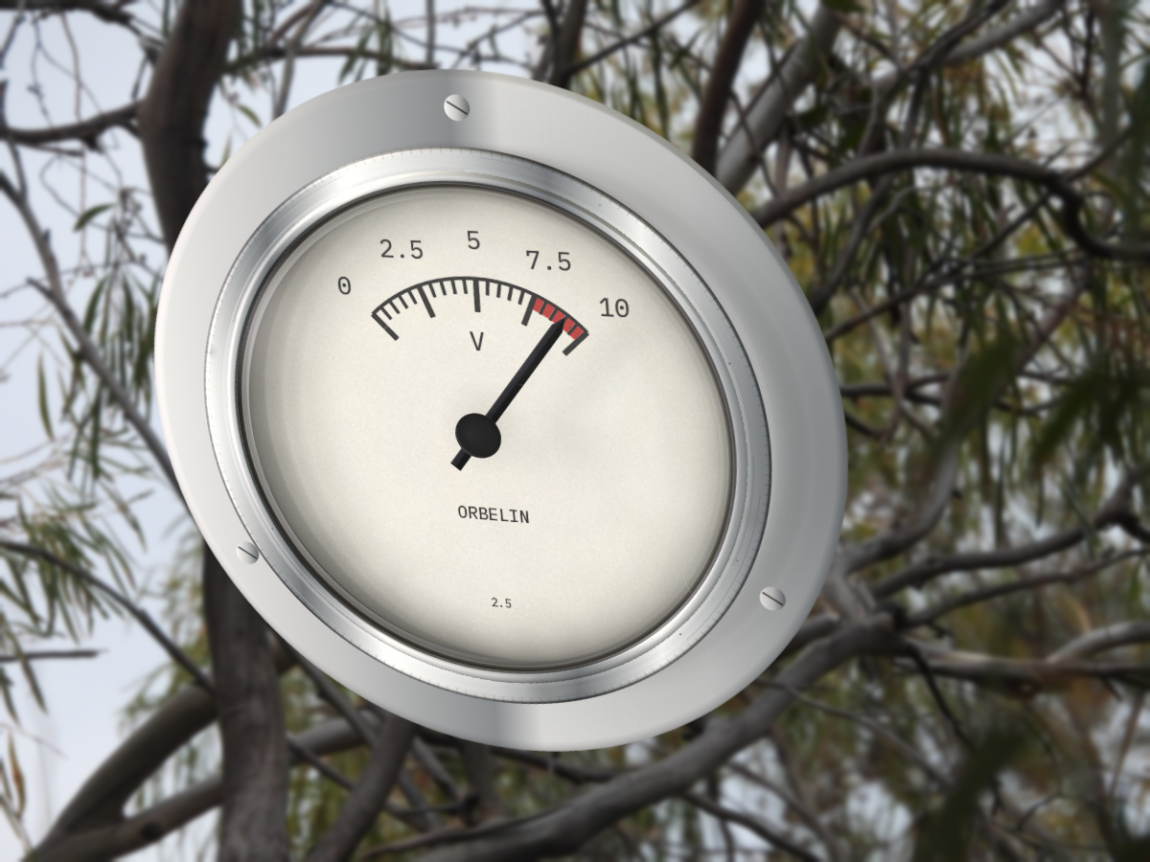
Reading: 9,V
